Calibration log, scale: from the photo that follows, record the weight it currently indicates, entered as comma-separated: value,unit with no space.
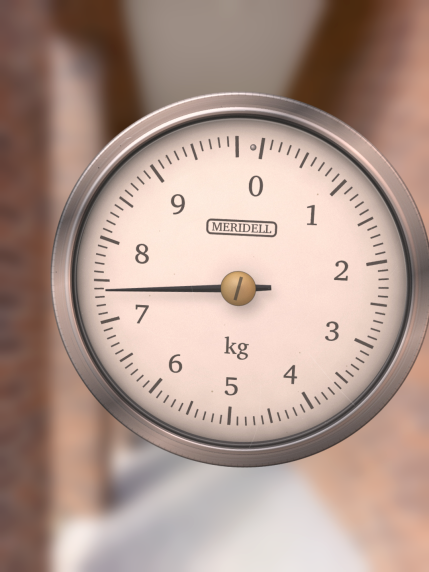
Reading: 7.4,kg
